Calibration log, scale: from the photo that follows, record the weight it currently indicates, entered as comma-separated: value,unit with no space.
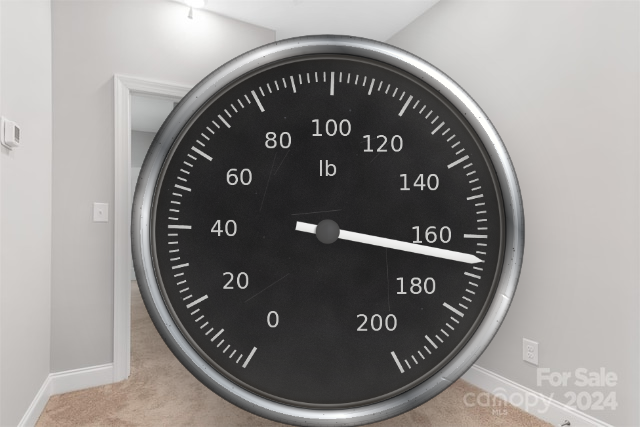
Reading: 166,lb
